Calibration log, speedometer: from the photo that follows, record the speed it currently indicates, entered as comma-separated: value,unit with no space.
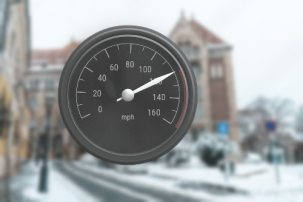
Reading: 120,mph
